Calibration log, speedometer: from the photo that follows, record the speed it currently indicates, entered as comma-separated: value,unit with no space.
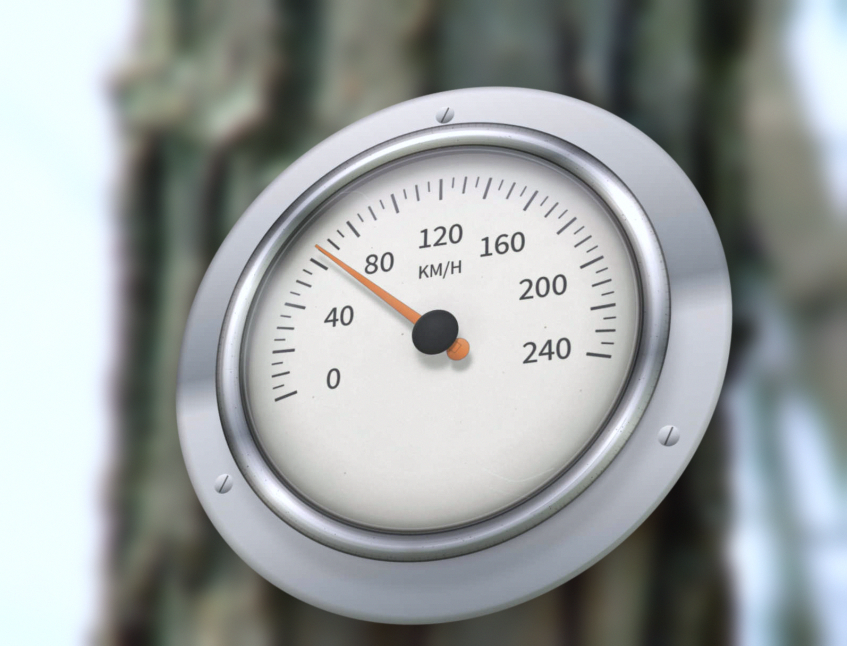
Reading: 65,km/h
